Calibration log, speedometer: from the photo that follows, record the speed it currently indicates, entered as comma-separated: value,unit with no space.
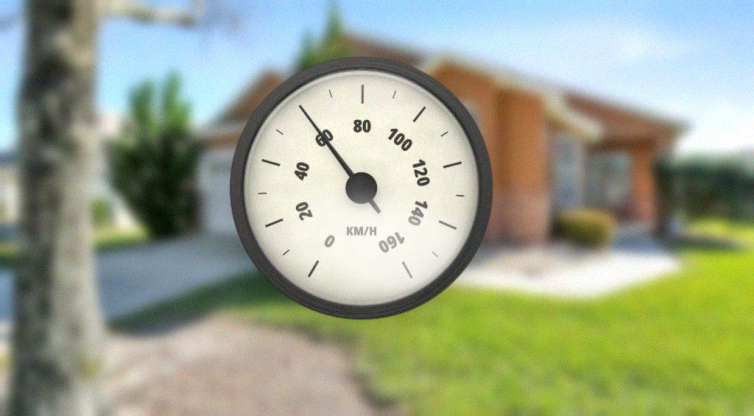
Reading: 60,km/h
